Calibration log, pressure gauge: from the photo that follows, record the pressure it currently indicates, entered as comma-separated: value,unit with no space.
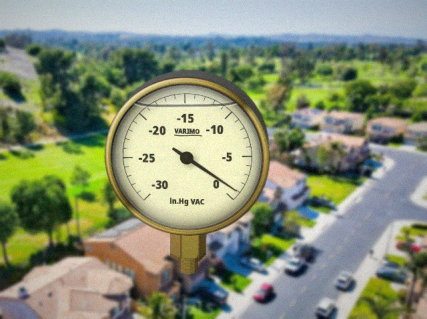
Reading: -1,inHg
